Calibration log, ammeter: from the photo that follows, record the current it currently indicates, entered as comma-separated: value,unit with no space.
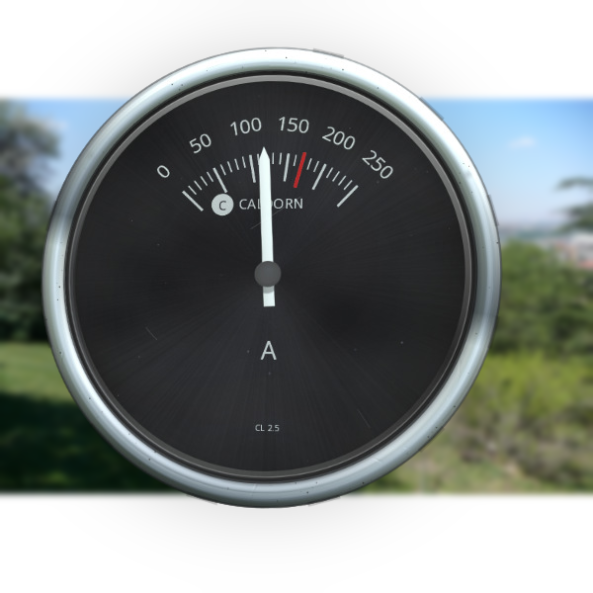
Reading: 120,A
